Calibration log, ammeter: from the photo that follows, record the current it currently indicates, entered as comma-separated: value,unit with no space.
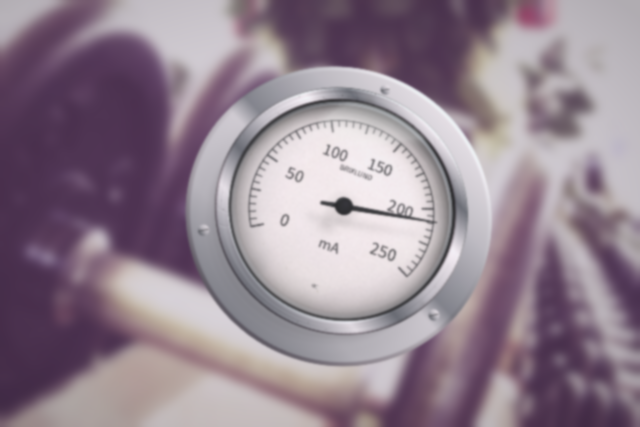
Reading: 210,mA
